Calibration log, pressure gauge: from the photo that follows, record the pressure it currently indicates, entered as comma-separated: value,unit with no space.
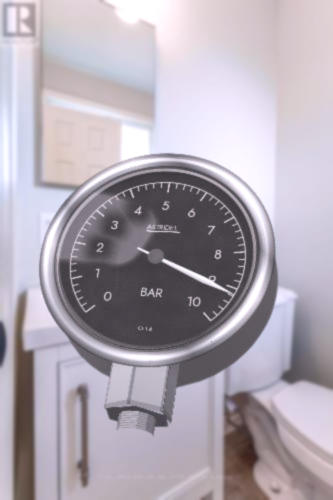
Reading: 9.2,bar
